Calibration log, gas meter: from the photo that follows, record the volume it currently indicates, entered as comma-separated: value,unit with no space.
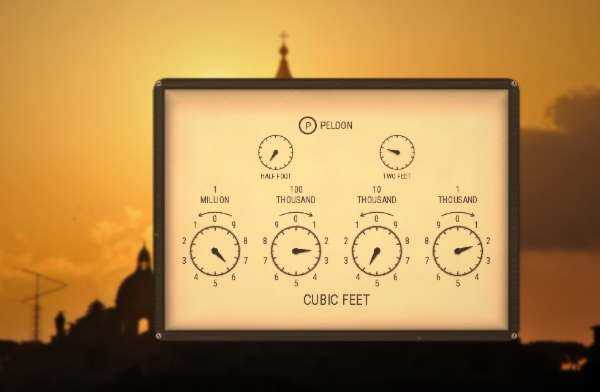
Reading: 624200,ft³
